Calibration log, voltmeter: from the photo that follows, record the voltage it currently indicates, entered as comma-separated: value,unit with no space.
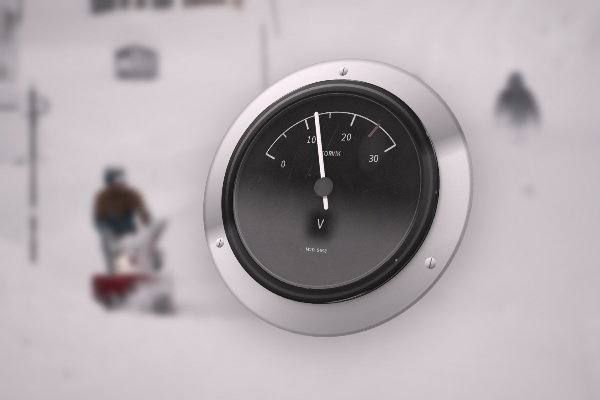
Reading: 12.5,V
